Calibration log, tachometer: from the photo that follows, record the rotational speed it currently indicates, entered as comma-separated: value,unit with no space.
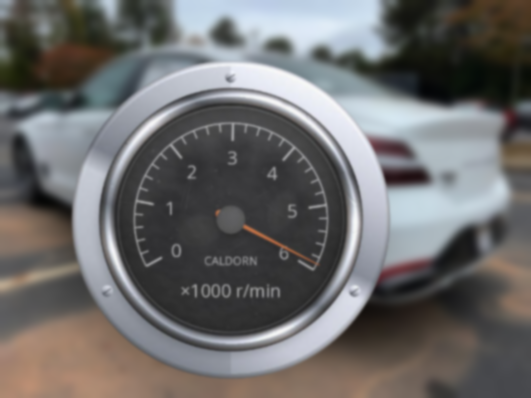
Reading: 5900,rpm
